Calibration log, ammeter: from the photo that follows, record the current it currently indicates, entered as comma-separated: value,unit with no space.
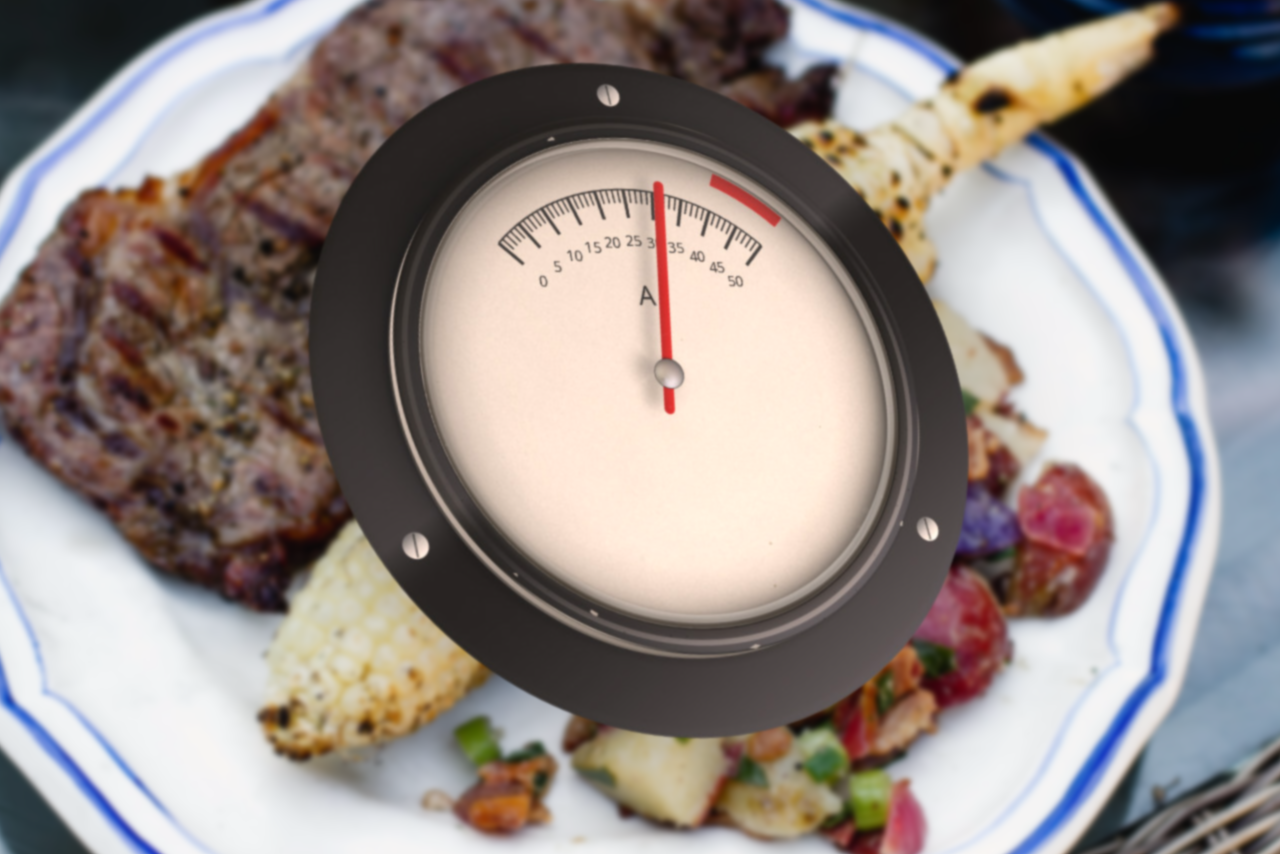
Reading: 30,A
